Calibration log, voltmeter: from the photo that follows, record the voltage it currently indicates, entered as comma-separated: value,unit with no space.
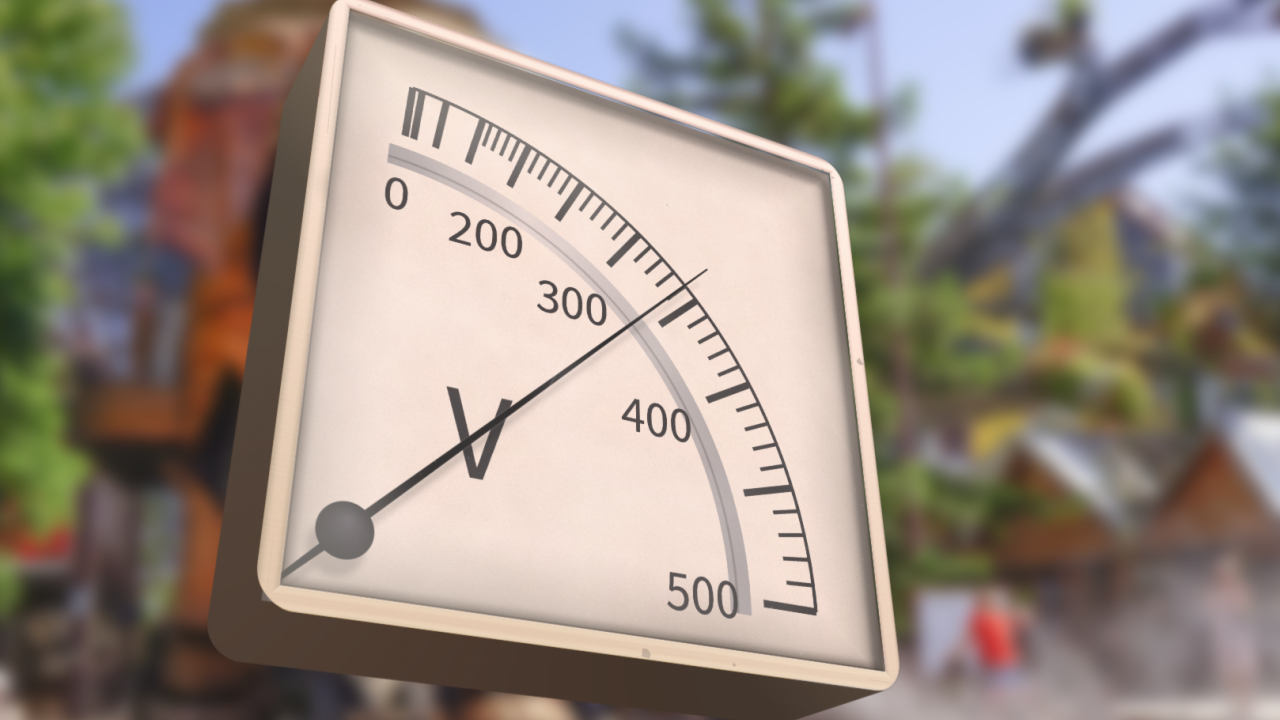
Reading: 340,V
